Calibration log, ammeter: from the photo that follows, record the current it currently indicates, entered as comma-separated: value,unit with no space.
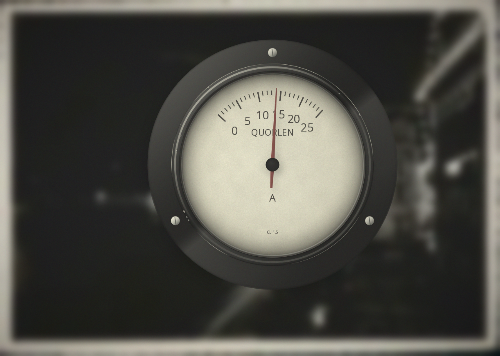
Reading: 14,A
